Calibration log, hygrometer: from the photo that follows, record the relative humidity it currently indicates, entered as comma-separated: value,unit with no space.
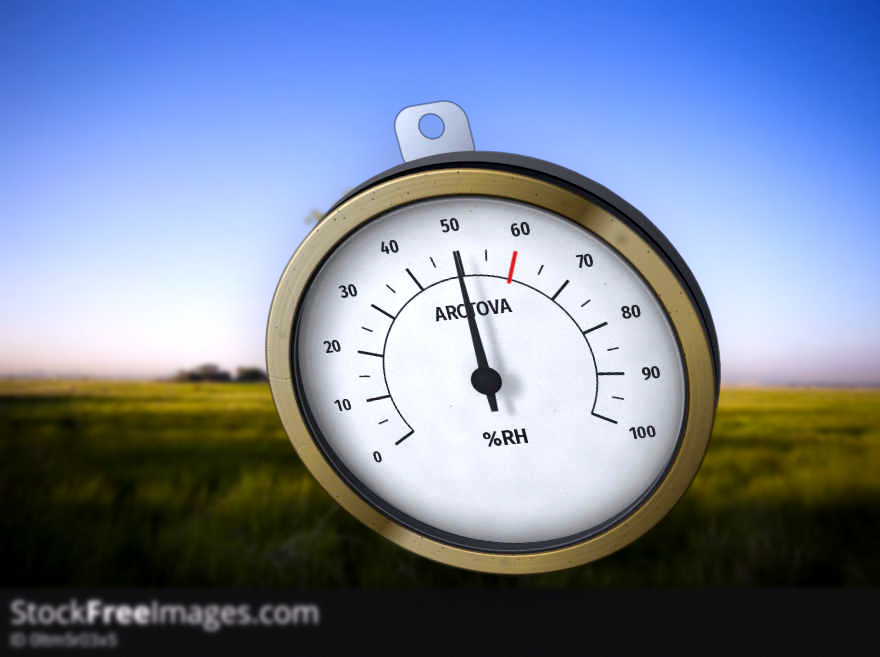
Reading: 50,%
